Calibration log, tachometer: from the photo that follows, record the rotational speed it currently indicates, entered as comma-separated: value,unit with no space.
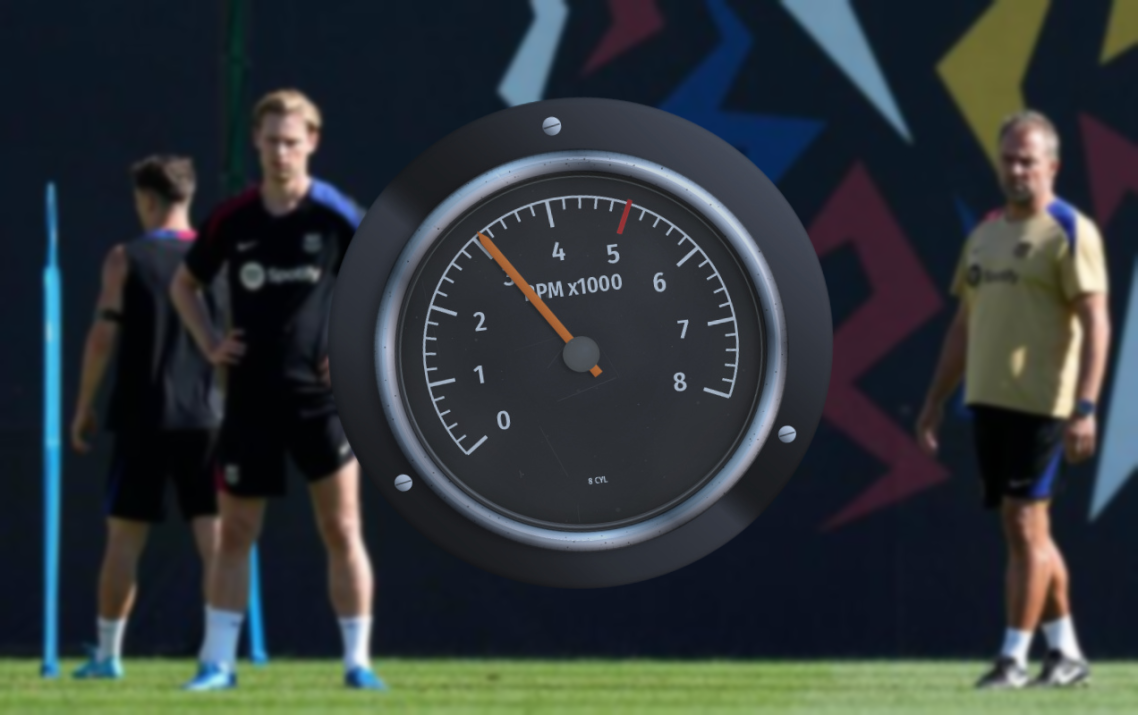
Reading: 3100,rpm
